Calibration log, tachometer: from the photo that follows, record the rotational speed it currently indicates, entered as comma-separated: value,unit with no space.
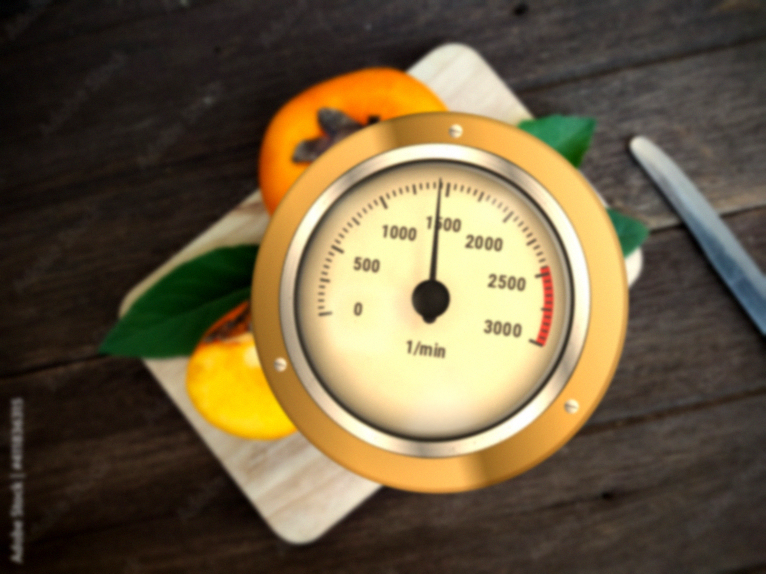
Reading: 1450,rpm
